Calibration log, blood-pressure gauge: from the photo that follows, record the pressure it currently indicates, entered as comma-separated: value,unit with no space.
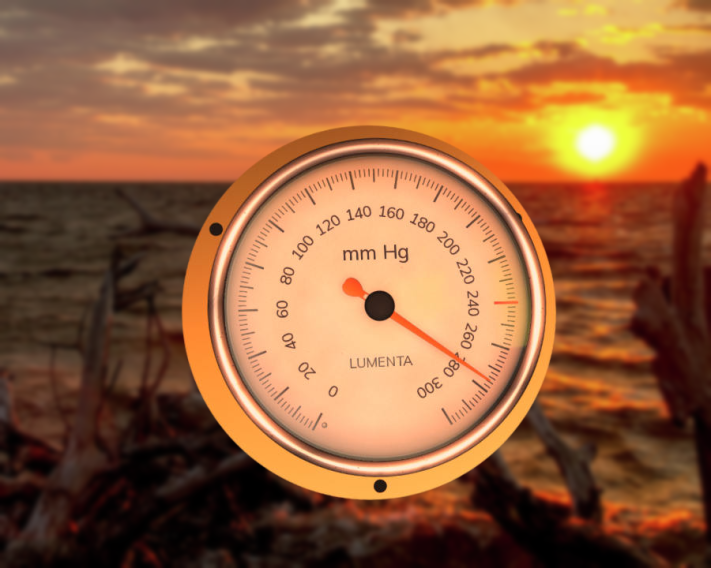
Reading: 276,mmHg
